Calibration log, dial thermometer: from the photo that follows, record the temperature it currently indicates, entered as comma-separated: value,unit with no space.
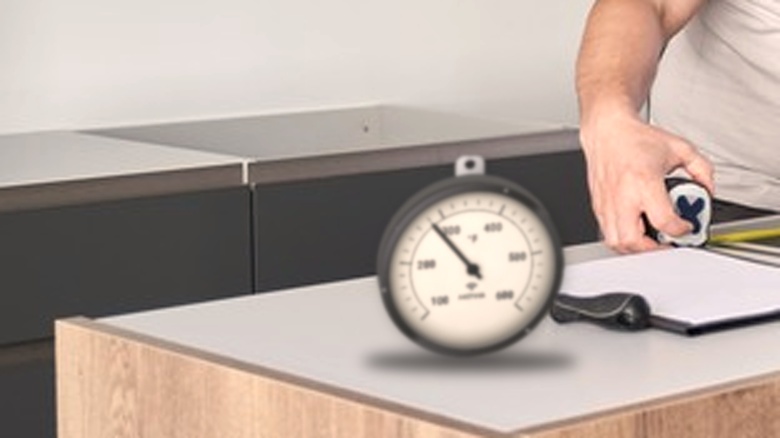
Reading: 280,°F
